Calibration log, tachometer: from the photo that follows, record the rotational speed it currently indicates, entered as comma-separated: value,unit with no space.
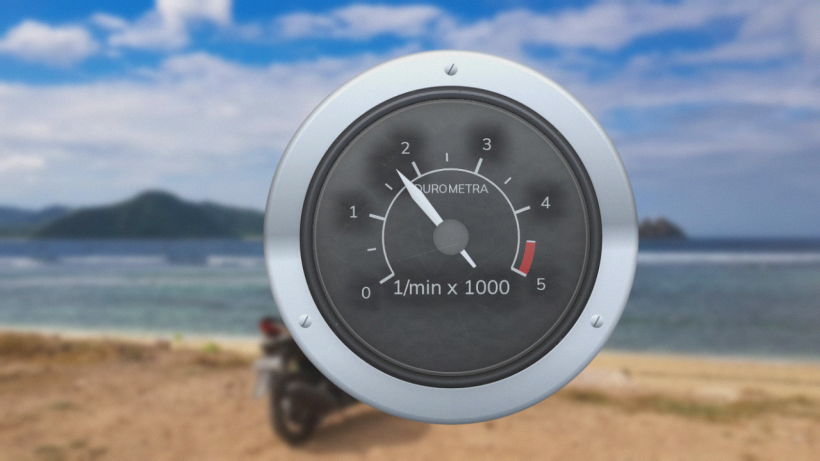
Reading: 1750,rpm
